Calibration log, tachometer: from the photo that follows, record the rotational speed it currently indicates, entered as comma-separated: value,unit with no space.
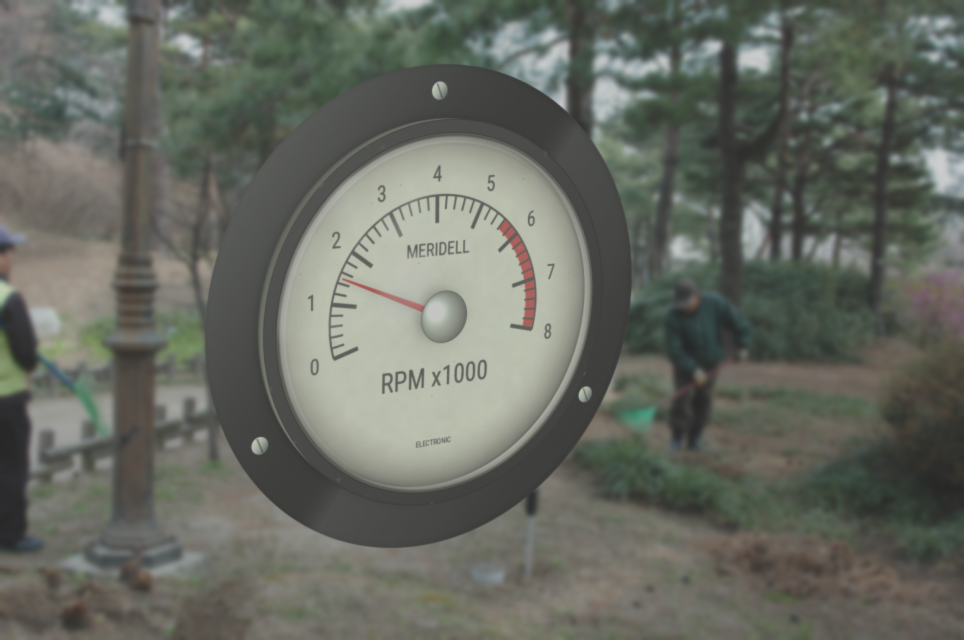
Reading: 1500,rpm
